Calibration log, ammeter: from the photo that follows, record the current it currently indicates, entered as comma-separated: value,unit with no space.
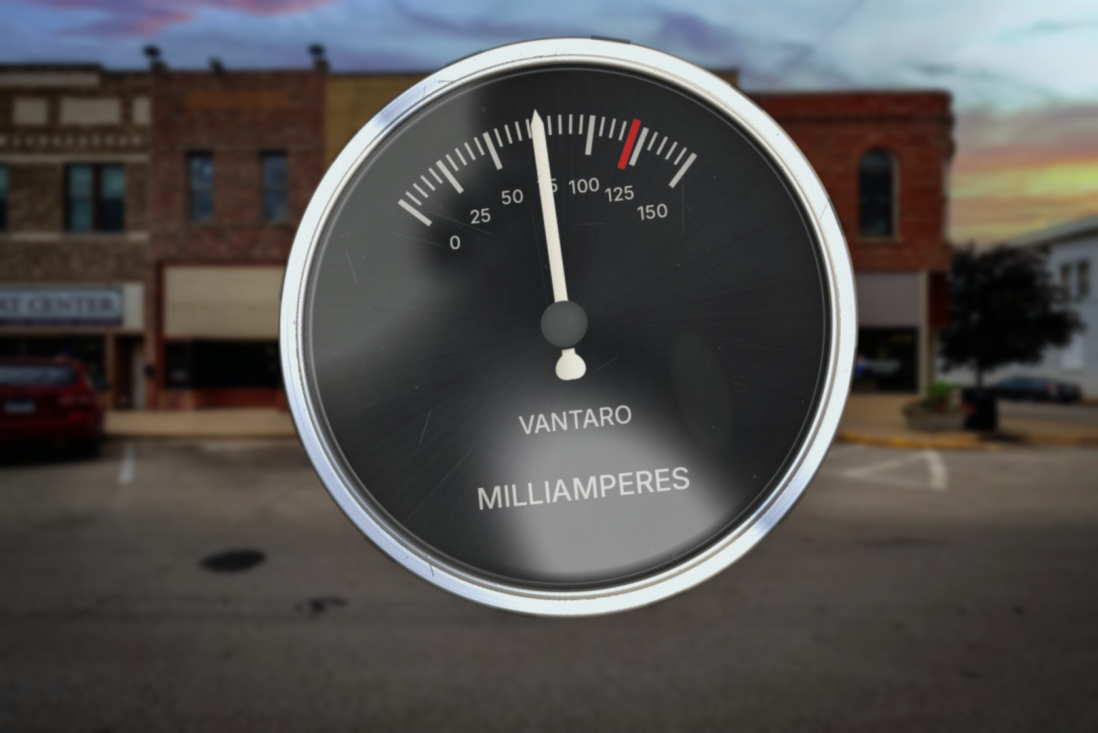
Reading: 75,mA
